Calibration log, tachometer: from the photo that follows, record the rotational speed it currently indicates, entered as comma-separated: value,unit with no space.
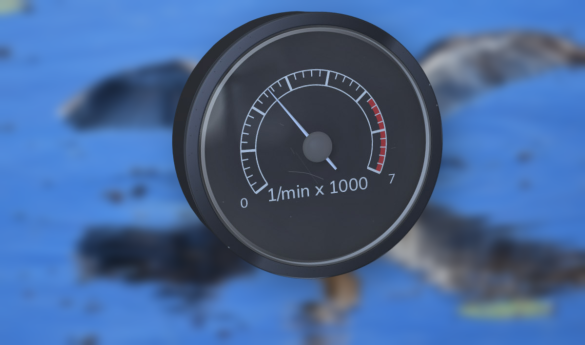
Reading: 2500,rpm
